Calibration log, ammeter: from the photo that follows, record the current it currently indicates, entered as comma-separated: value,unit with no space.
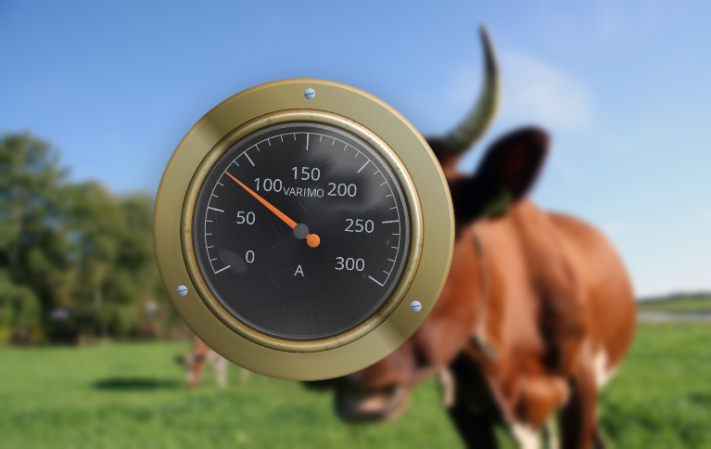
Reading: 80,A
